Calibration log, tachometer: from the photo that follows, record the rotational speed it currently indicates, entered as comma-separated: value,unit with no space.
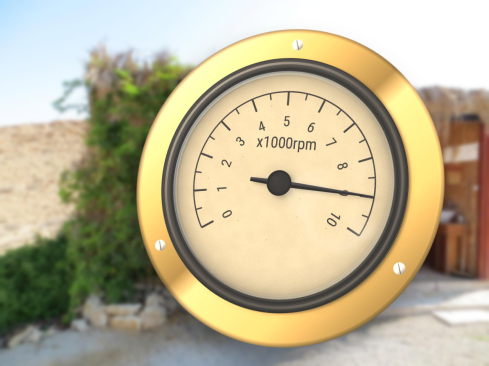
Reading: 9000,rpm
